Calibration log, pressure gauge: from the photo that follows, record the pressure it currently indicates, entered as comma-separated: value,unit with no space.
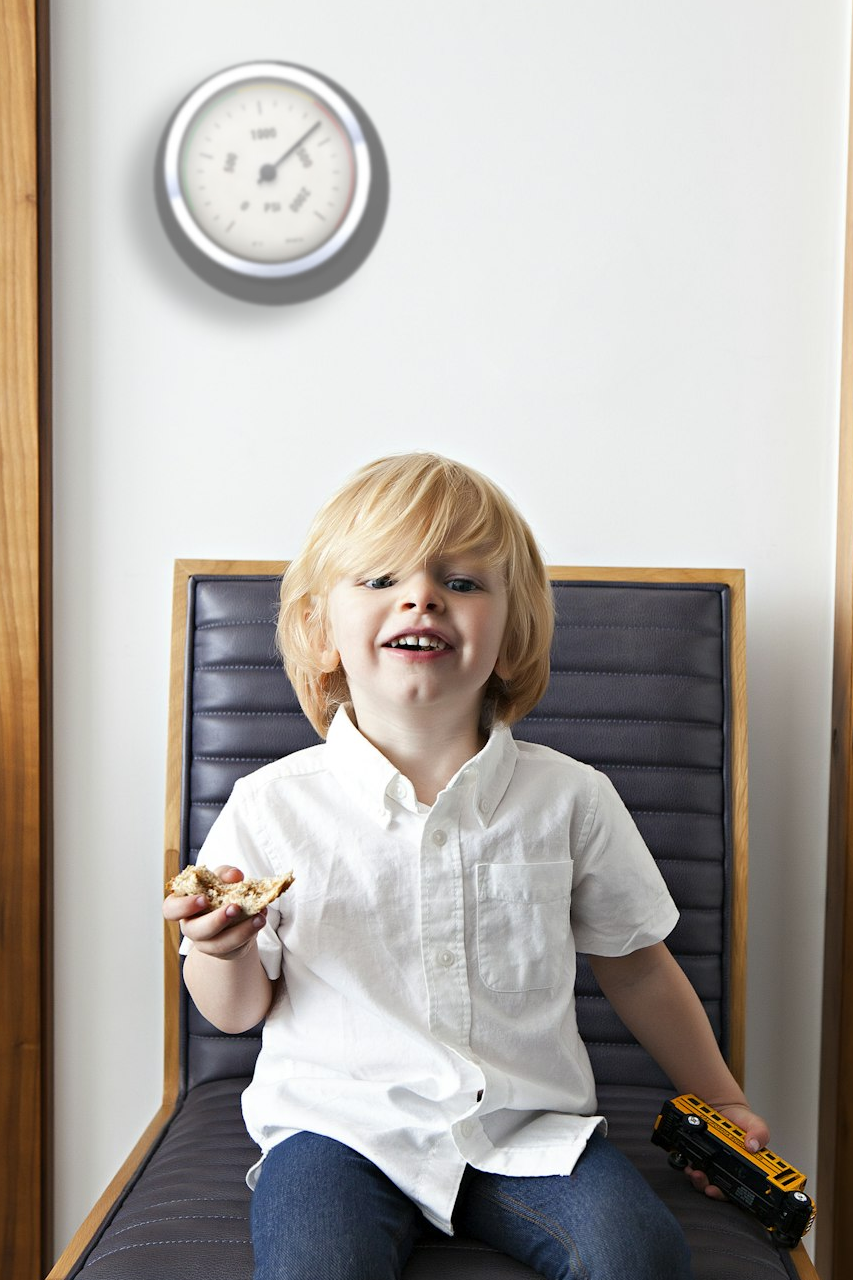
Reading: 1400,psi
